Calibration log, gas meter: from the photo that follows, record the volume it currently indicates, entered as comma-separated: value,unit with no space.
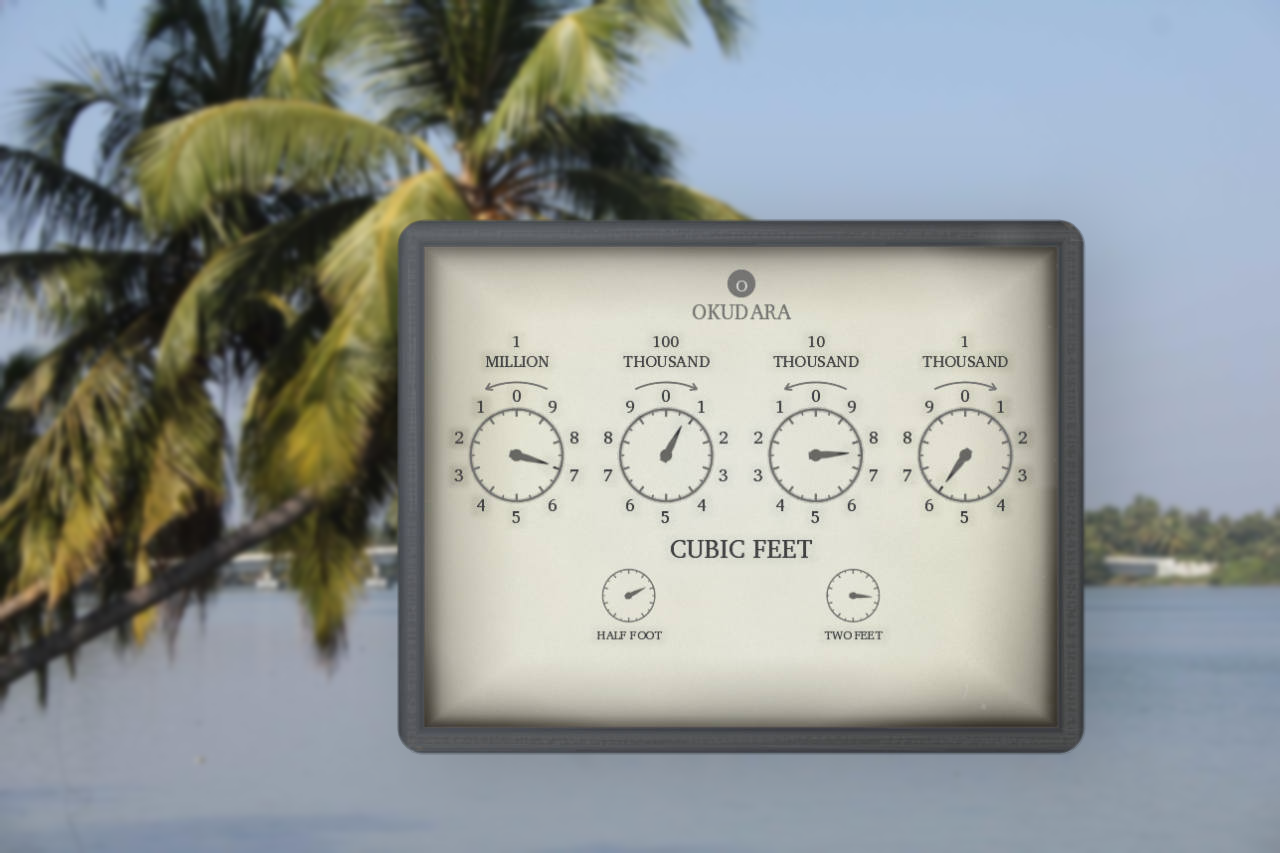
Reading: 707600,ft³
